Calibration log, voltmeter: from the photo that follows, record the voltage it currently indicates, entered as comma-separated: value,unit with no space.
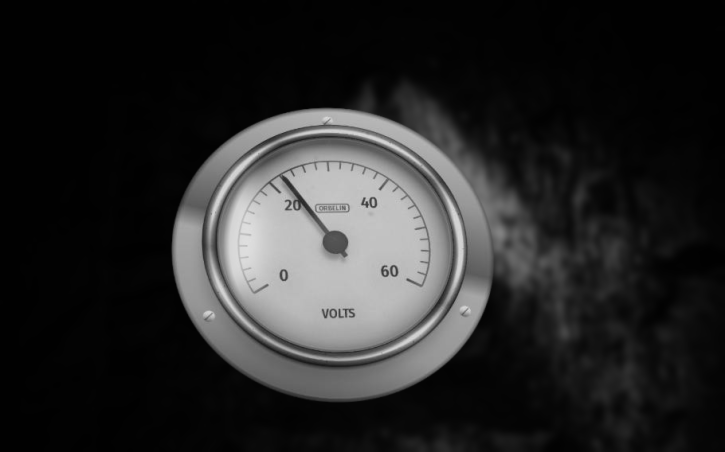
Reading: 22,V
